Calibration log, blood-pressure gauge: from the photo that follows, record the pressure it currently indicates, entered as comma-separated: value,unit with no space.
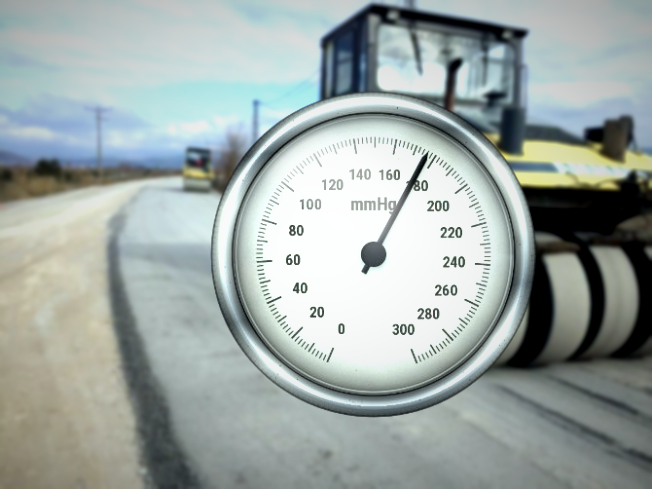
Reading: 176,mmHg
